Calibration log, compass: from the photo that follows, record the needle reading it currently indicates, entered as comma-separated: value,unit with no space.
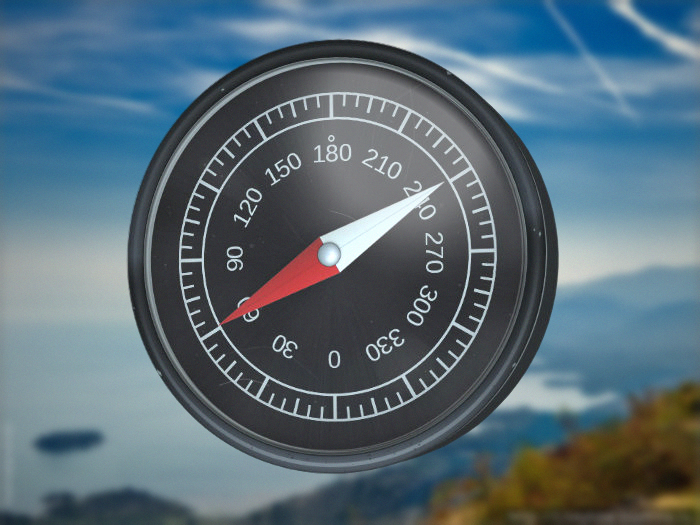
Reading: 60,°
